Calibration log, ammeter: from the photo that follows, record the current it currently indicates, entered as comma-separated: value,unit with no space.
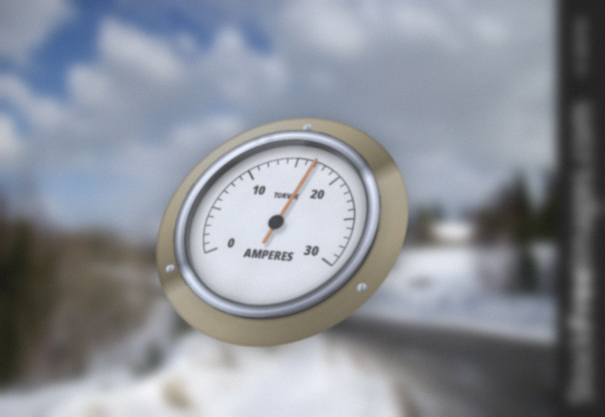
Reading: 17,A
